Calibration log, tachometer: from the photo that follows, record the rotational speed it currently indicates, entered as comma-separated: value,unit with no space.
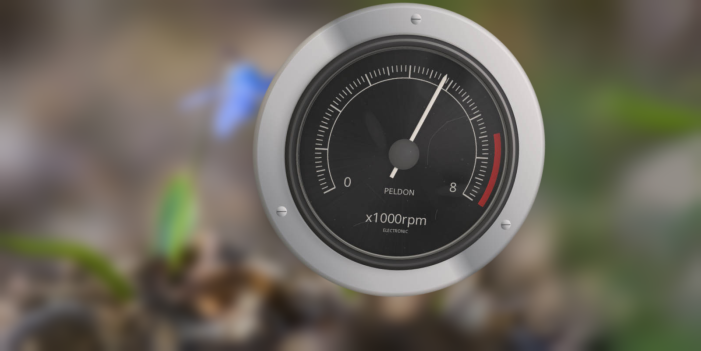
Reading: 4800,rpm
